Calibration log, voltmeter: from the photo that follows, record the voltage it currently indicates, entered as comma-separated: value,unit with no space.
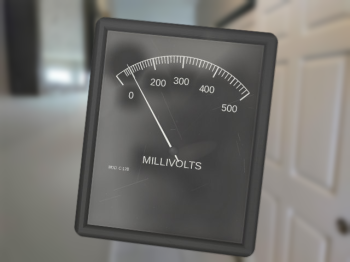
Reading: 100,mV
